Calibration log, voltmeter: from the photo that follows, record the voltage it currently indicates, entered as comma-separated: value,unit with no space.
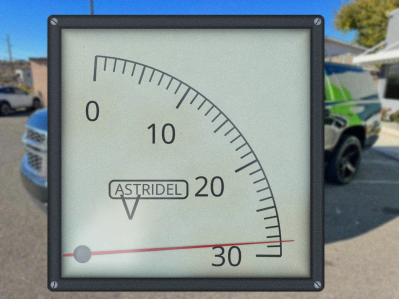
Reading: 28.5,V
